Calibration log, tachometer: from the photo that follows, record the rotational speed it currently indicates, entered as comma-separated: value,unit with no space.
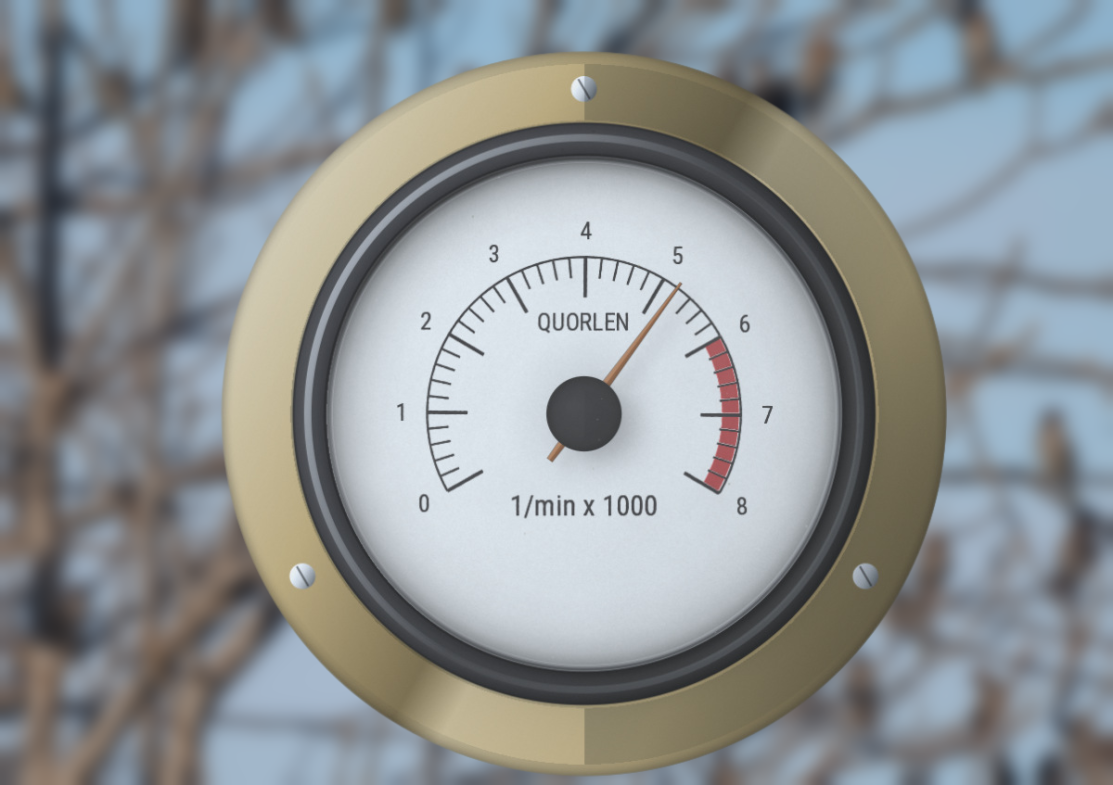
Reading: 5200,rpm
